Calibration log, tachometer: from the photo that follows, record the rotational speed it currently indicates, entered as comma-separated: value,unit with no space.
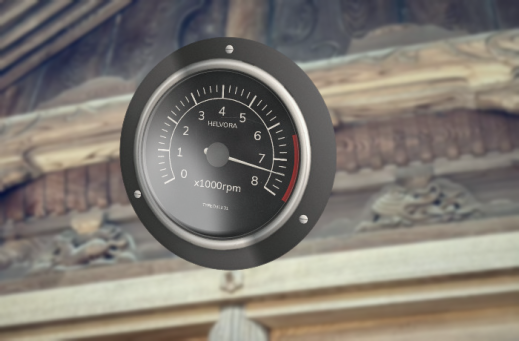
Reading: 7400,rpm
